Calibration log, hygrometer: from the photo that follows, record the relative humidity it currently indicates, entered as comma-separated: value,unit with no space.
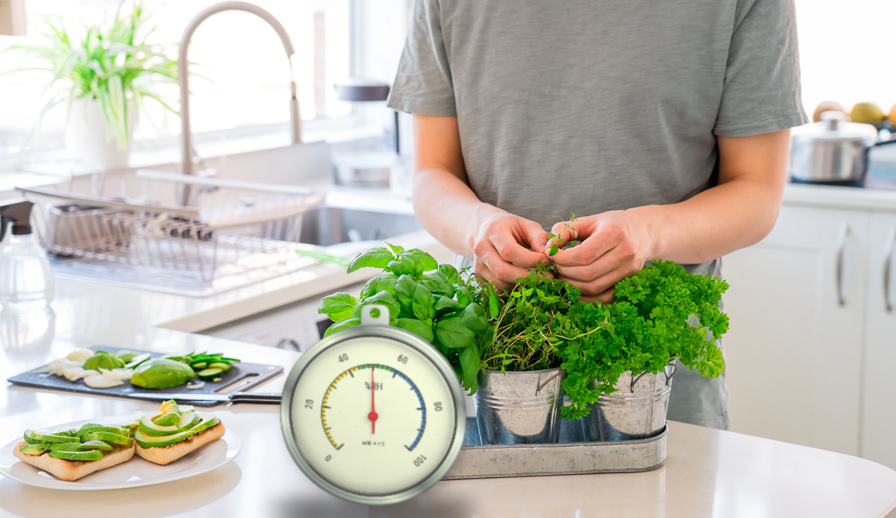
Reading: 50,%
